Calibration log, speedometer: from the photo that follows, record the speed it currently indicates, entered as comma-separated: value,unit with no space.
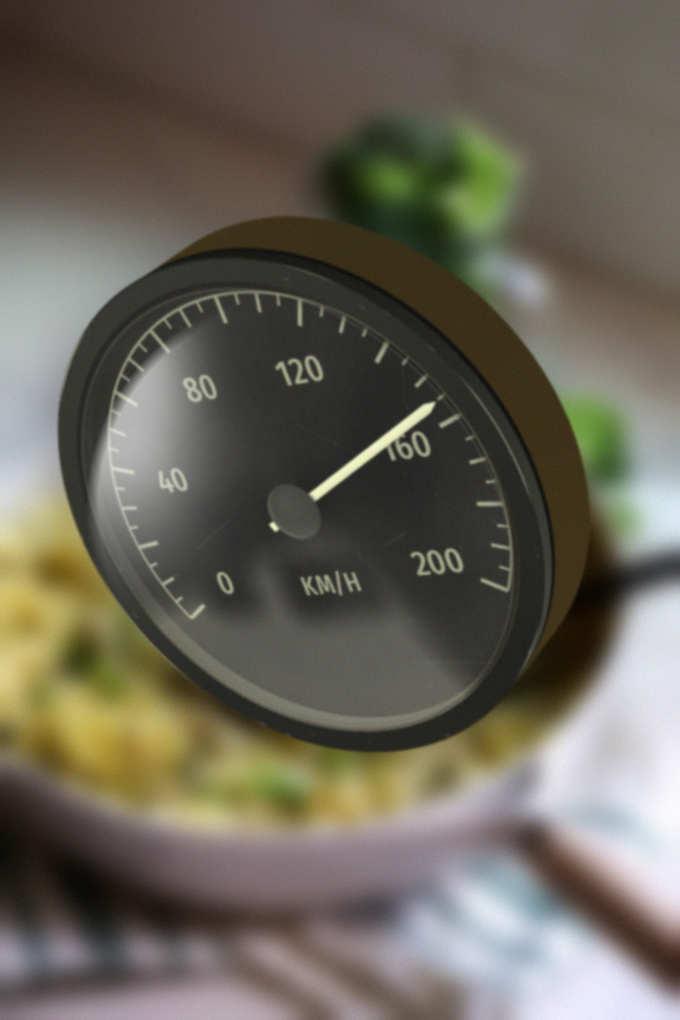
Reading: 155,km/h
